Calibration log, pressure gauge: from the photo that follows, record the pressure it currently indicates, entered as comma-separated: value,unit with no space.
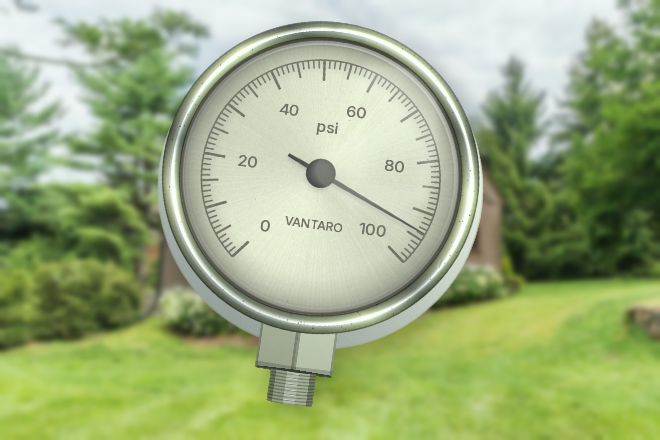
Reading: 94,psi
